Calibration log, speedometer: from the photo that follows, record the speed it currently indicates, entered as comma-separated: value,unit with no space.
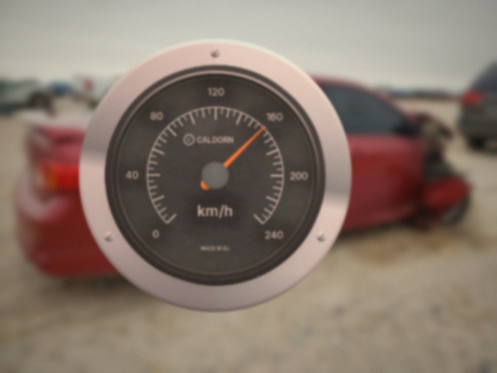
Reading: 160,km/h
